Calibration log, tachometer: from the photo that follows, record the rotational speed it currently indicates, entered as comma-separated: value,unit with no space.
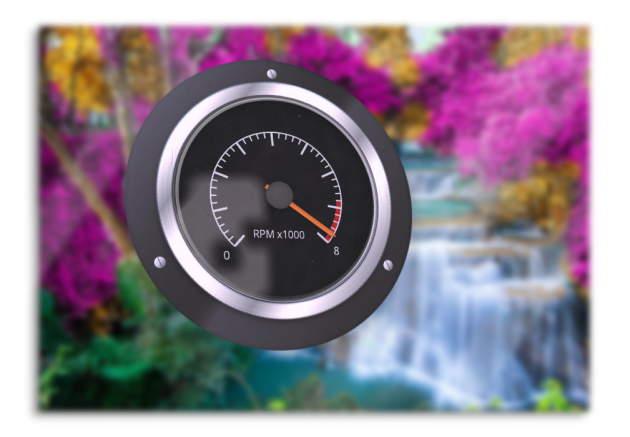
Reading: 7800,rpm
